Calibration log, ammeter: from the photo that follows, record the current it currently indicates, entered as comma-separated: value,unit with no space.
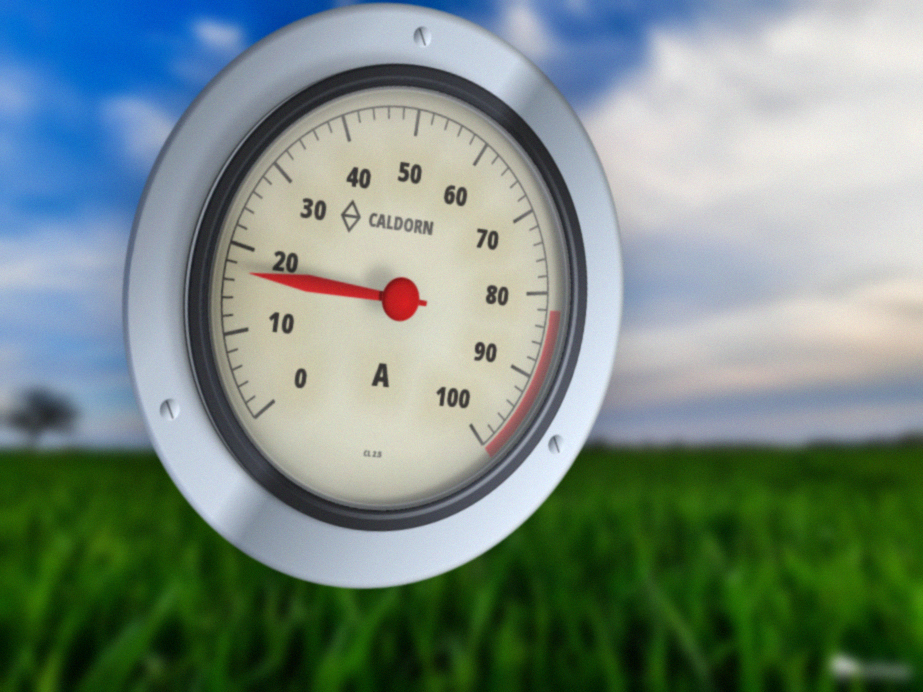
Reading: 17,A
